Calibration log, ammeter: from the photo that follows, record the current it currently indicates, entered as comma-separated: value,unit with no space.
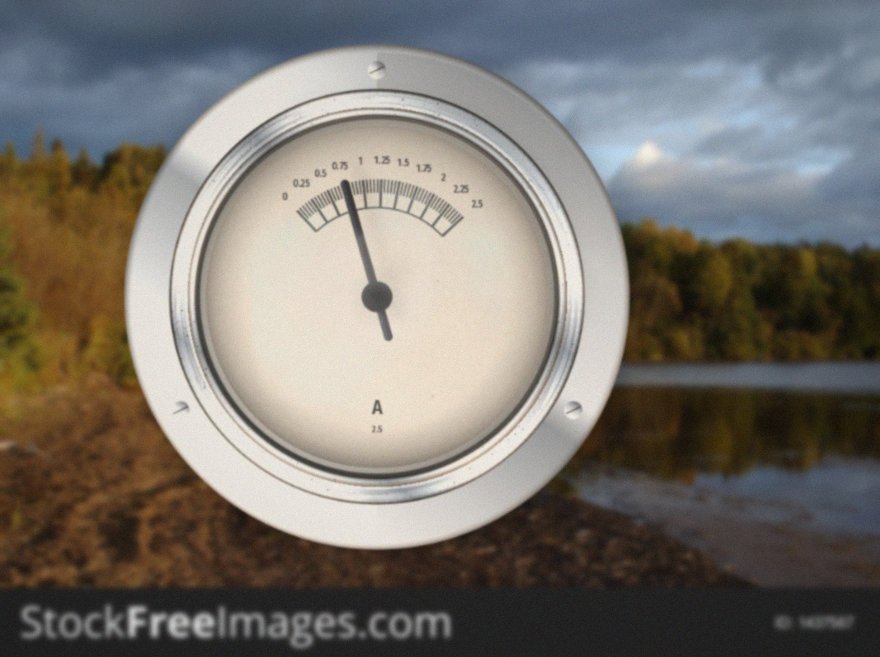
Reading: 0.75,A
